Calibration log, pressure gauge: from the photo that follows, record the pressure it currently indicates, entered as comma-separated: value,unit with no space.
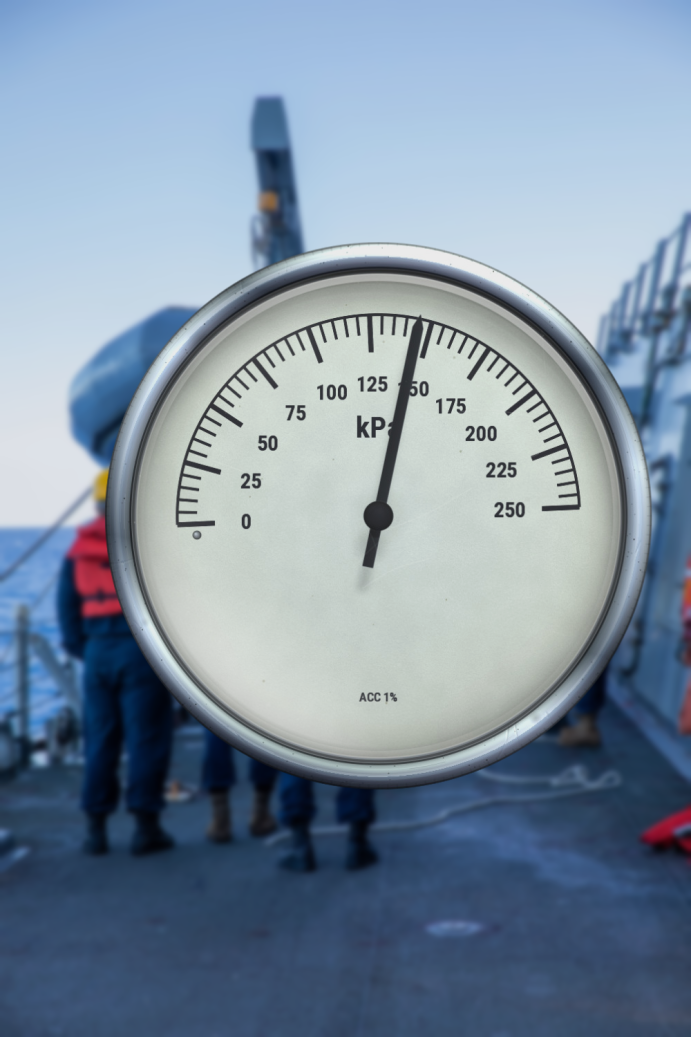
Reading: 145,kPa
